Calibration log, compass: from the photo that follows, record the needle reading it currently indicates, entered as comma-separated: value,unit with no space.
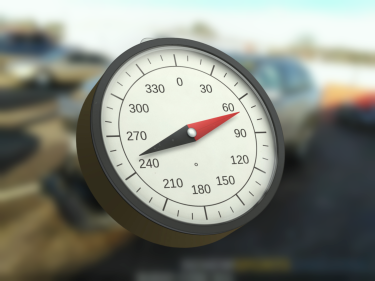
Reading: 70,°
